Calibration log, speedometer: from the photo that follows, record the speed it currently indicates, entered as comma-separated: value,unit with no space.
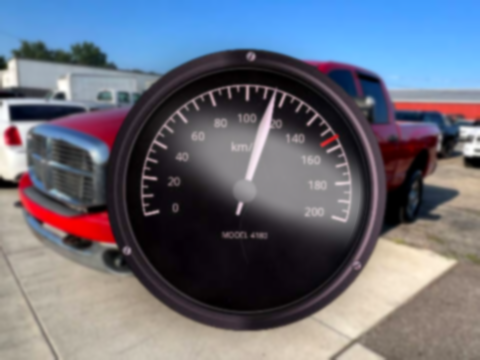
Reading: 115,km/h
